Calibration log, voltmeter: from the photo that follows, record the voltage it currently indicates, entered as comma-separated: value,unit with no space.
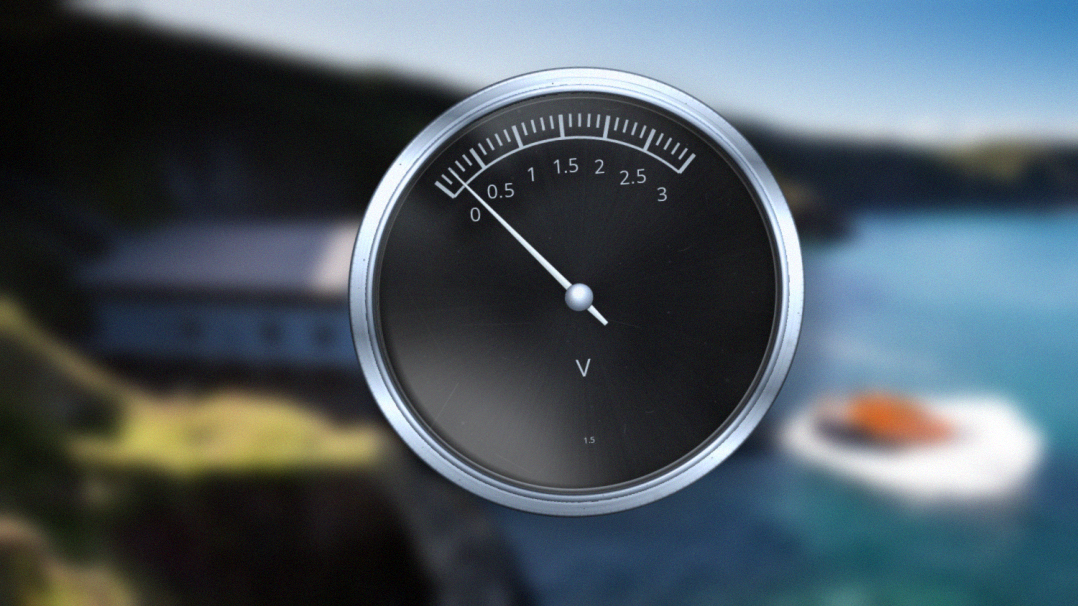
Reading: 0.2,V
